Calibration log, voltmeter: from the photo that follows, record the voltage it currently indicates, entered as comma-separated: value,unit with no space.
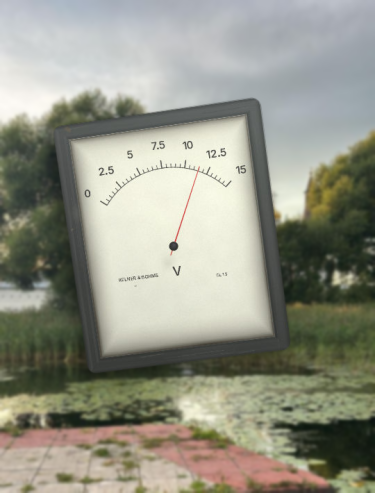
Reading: 11.5,V
